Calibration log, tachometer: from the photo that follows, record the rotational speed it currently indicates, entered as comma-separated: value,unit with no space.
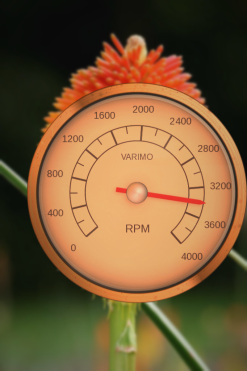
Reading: 3400,rpm
